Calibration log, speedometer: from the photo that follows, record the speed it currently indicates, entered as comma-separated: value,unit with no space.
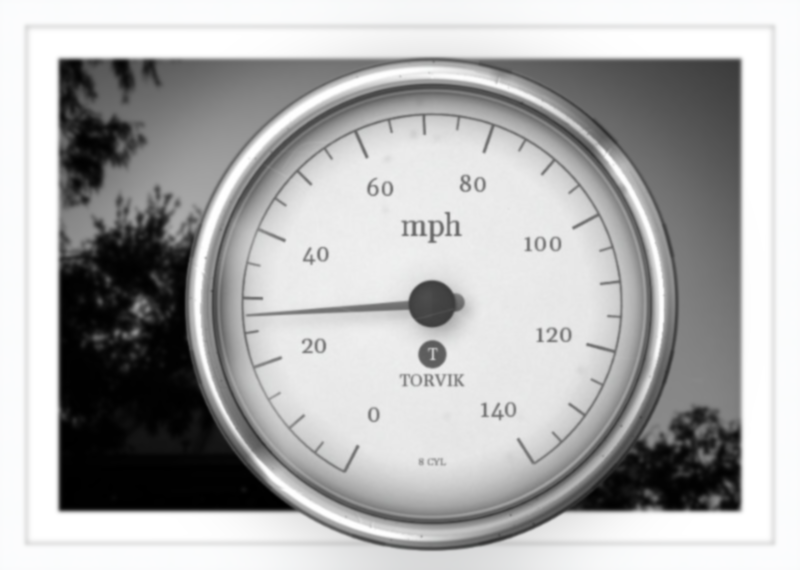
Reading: 27.5,mph
